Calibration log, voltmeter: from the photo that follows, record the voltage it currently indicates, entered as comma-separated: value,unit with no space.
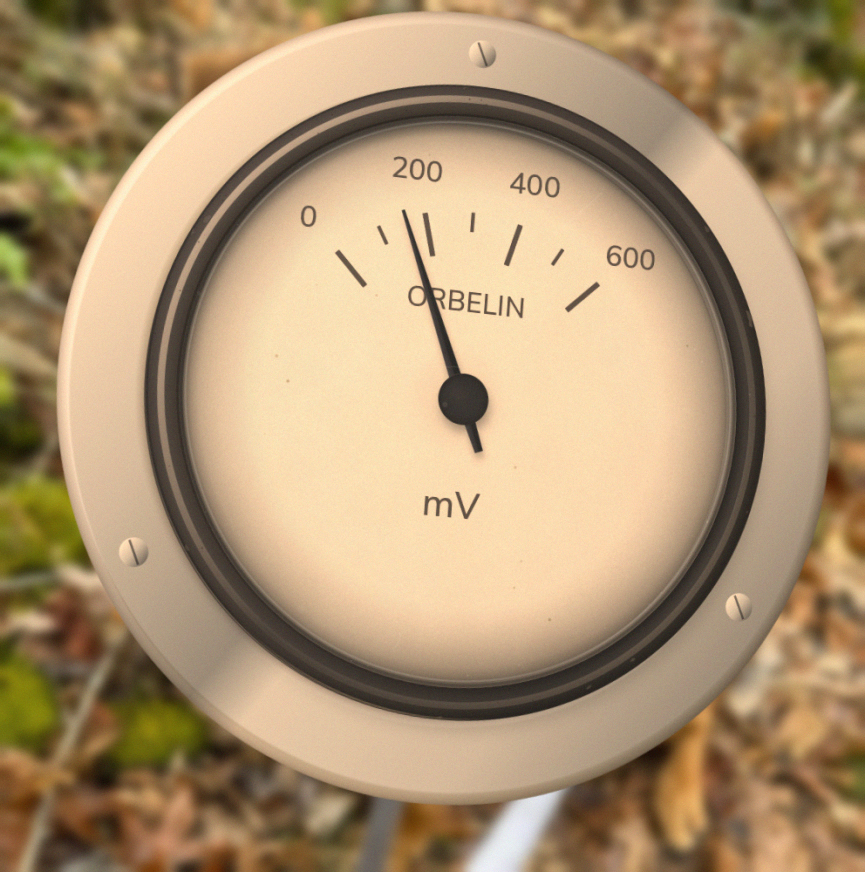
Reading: 150,mV
